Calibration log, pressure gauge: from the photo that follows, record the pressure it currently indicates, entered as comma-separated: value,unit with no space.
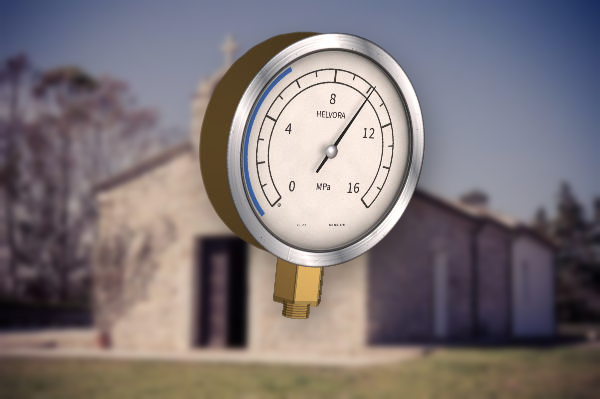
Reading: 10,MPa
